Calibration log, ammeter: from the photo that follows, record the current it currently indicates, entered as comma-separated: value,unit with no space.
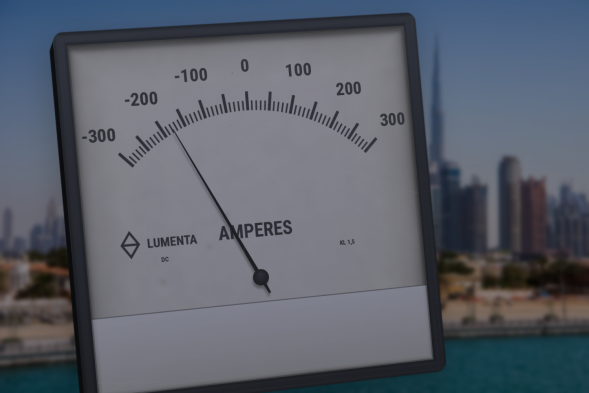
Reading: -180,A
